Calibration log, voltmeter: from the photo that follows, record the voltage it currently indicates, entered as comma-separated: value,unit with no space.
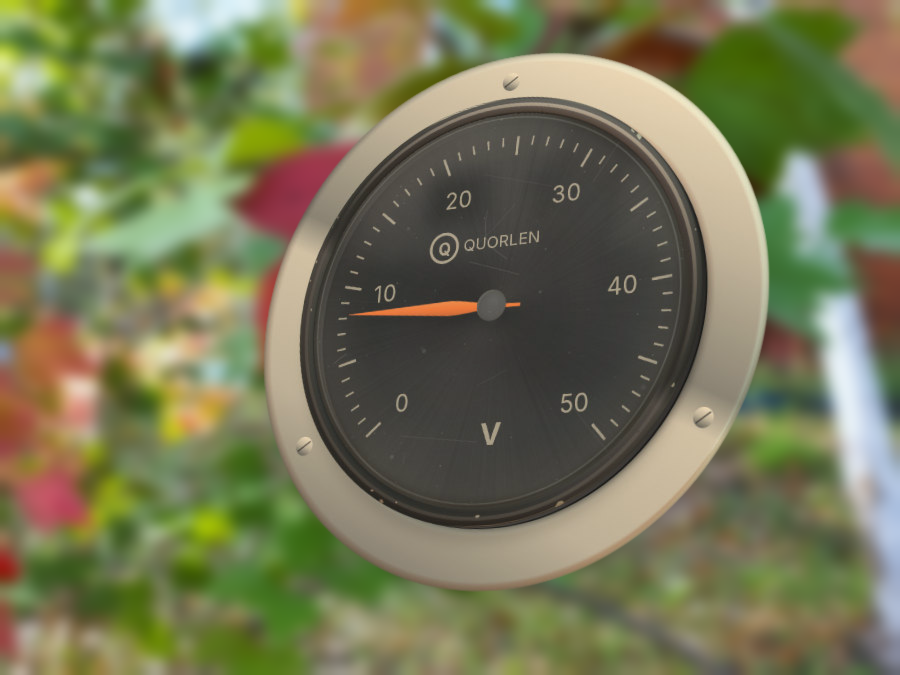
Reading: 8,V
